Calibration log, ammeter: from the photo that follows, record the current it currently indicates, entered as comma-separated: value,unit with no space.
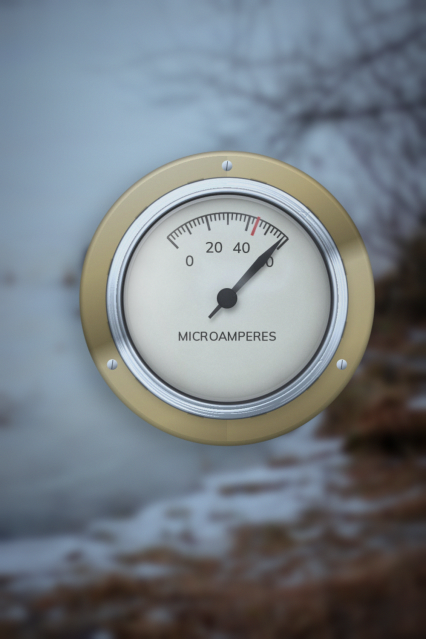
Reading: 58,µA
